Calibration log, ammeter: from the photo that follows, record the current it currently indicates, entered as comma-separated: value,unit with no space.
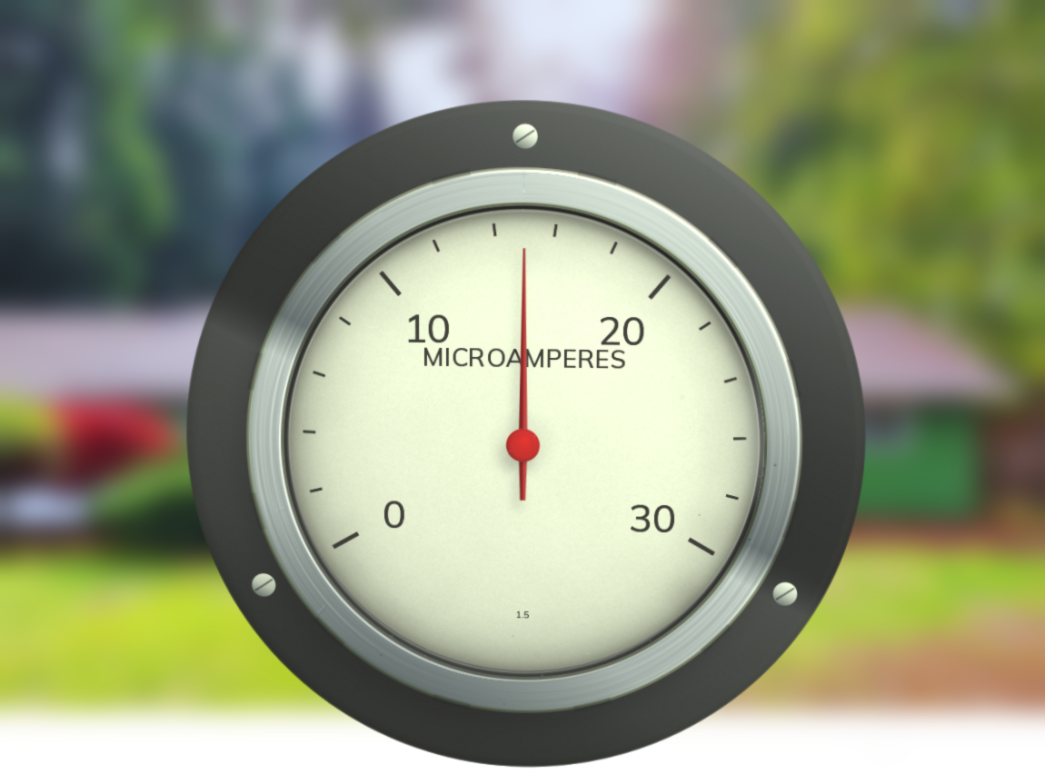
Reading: 15,µA
